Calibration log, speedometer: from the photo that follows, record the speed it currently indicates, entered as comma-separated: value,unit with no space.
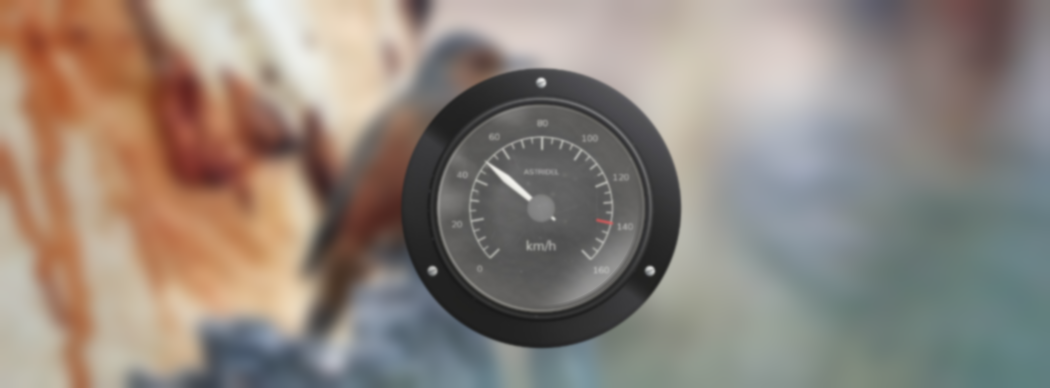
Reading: 50,km/h
